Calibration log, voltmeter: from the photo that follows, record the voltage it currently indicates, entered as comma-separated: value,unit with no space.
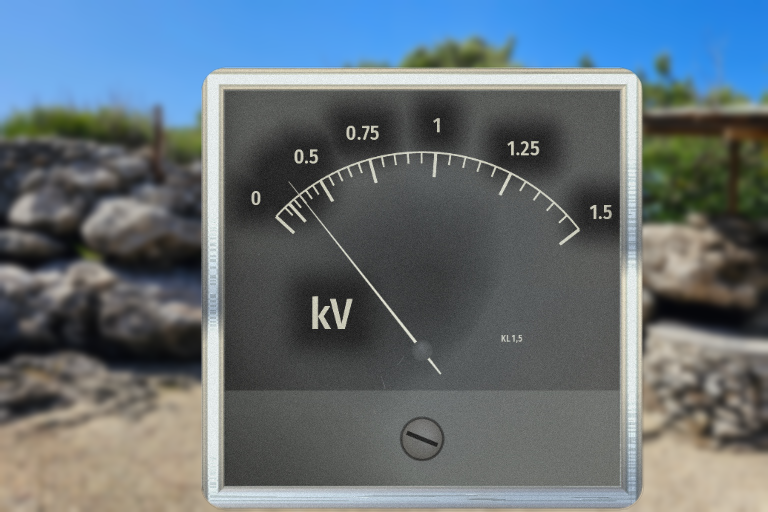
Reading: 0.35,kV
